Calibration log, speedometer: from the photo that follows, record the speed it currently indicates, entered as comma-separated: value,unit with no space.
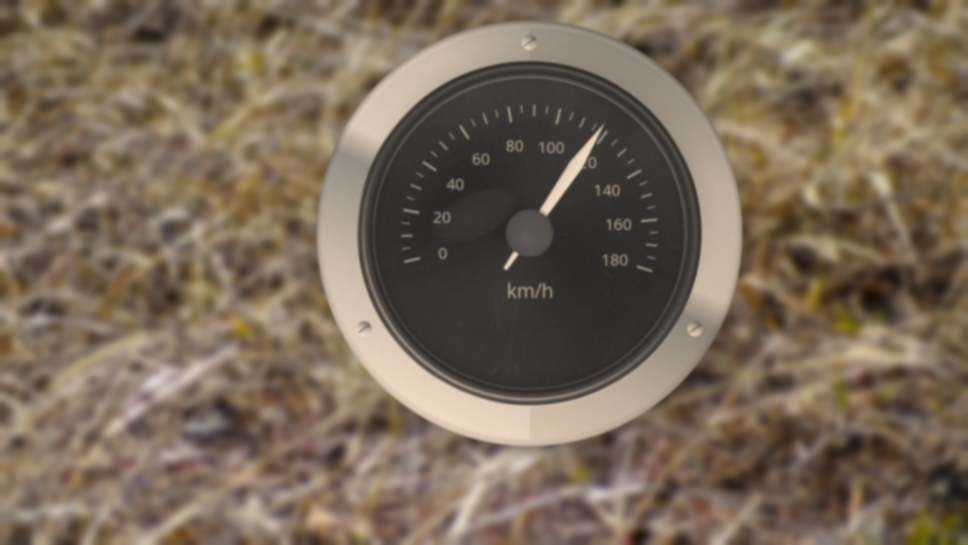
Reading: 117.5,km/h
